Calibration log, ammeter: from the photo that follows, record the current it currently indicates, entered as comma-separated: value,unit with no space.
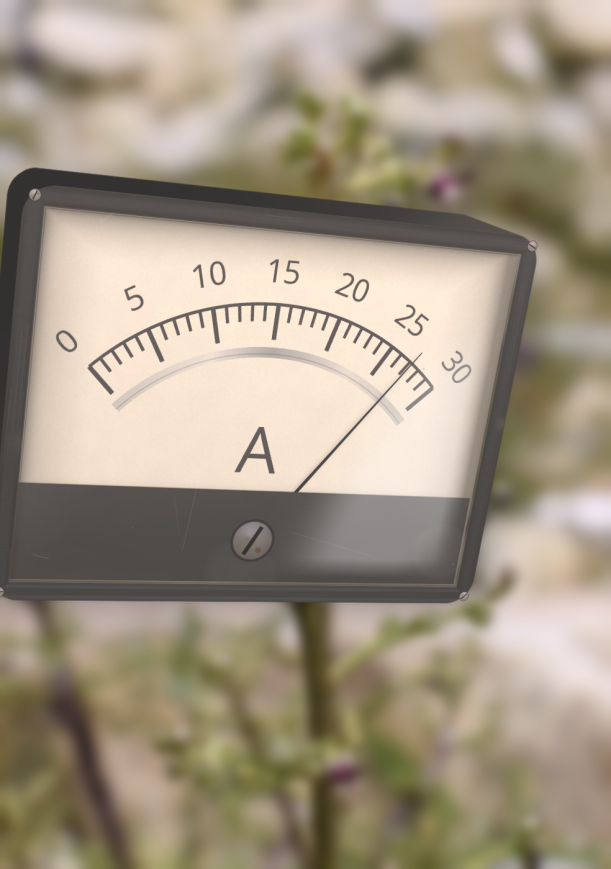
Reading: 27,A
